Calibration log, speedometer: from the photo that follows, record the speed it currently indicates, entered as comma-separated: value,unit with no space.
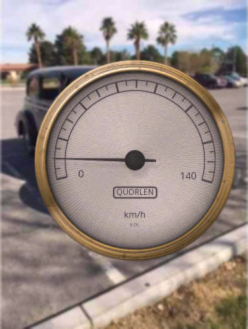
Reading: 10,km/h
